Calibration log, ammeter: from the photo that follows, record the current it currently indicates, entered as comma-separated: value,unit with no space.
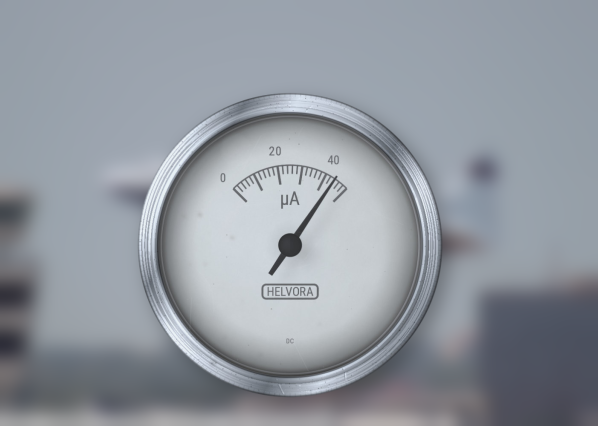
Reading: 44,µA
